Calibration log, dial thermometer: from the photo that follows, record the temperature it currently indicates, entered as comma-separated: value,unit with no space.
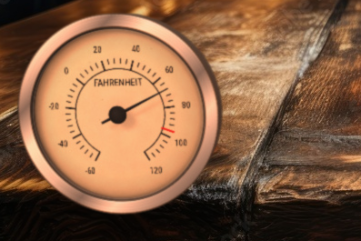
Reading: 68,°F
